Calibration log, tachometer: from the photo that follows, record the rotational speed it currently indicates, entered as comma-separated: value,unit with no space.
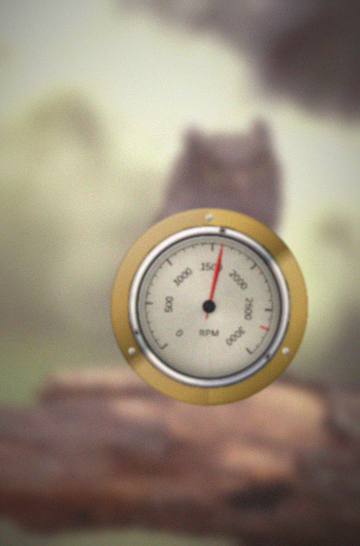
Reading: 1600,rpm
